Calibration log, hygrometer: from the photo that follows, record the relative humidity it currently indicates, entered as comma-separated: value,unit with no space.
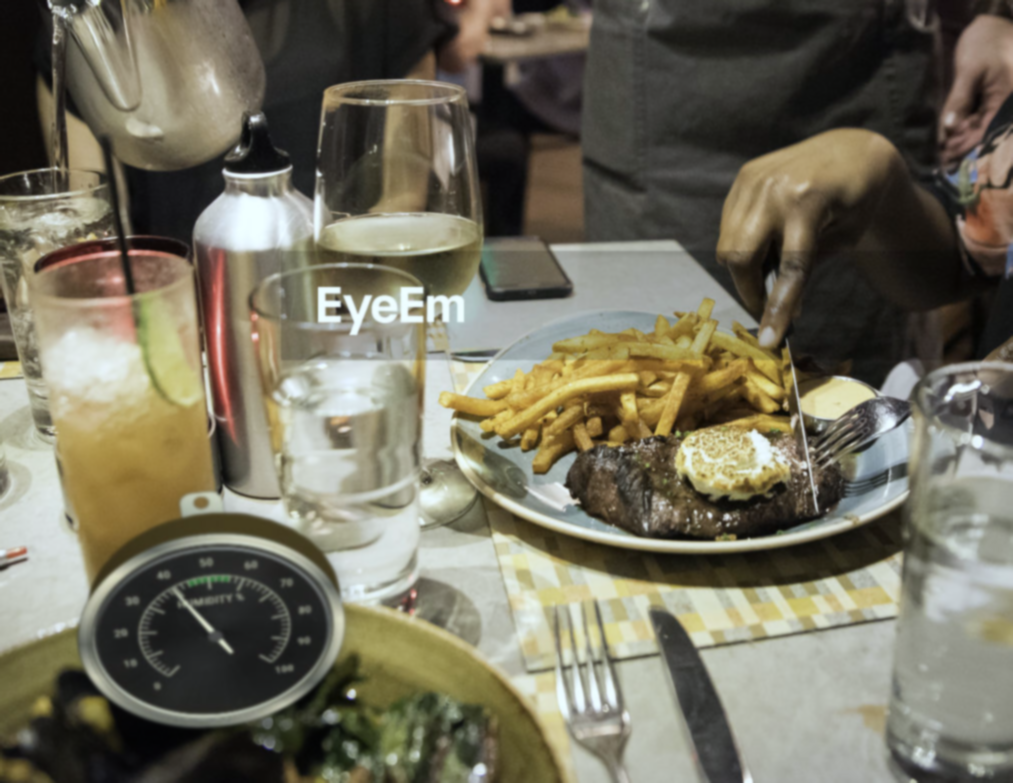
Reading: 40,%
